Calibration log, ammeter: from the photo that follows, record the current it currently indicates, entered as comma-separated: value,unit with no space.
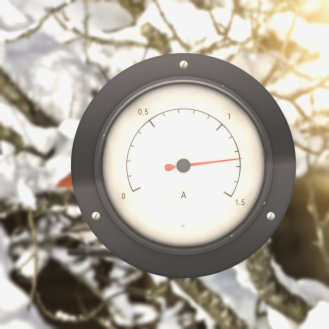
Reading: 1.25,A
